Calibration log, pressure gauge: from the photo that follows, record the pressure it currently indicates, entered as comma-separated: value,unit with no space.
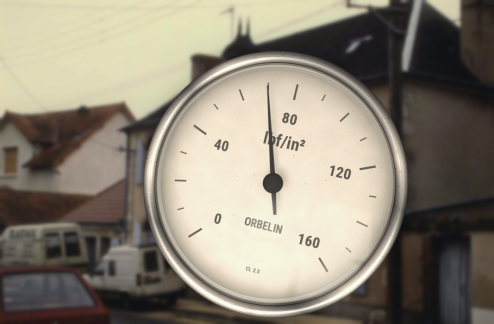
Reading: 70,psi
